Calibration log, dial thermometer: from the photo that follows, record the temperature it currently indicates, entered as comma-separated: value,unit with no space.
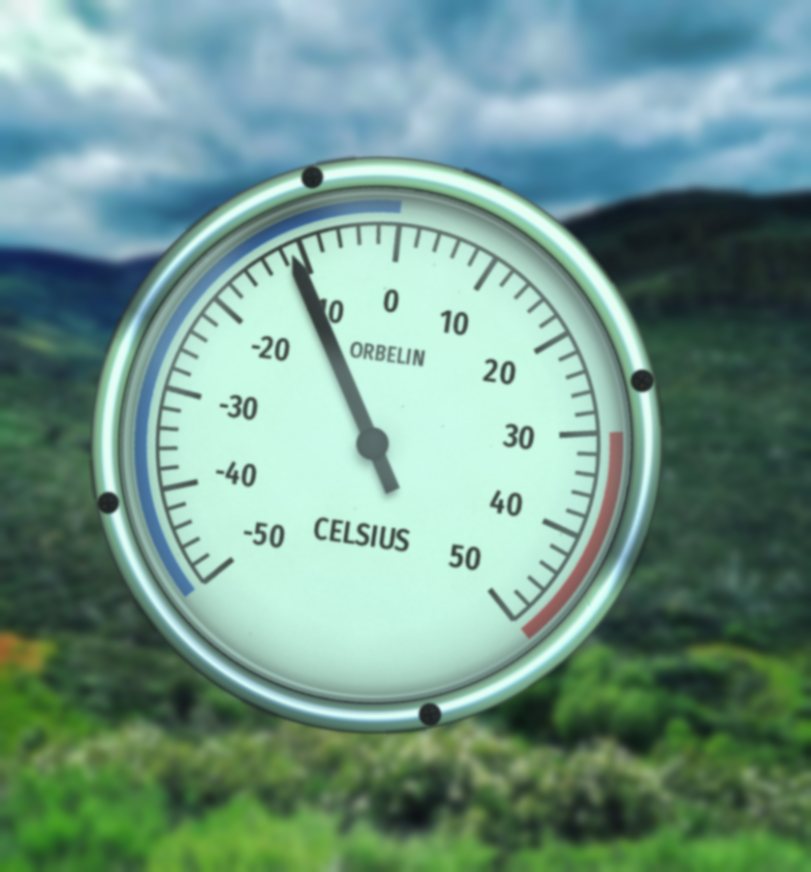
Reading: -11,°C
